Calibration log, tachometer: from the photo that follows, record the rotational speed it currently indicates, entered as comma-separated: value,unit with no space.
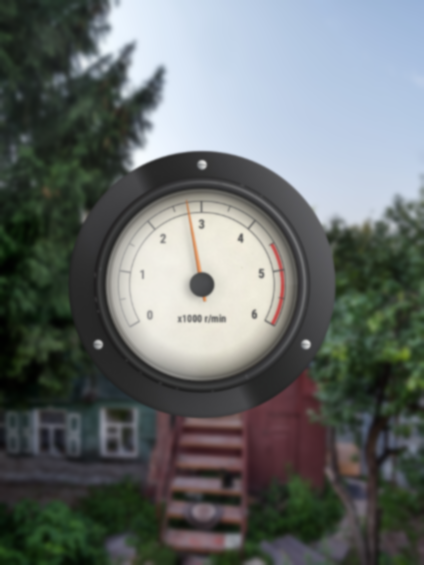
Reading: 2750,rpm
